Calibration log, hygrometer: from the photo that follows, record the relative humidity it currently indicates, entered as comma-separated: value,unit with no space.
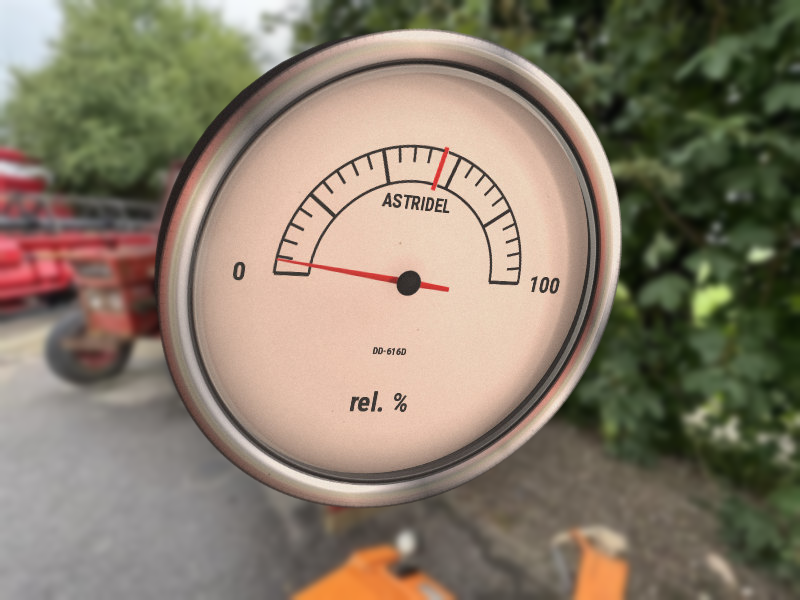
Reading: 4,%
